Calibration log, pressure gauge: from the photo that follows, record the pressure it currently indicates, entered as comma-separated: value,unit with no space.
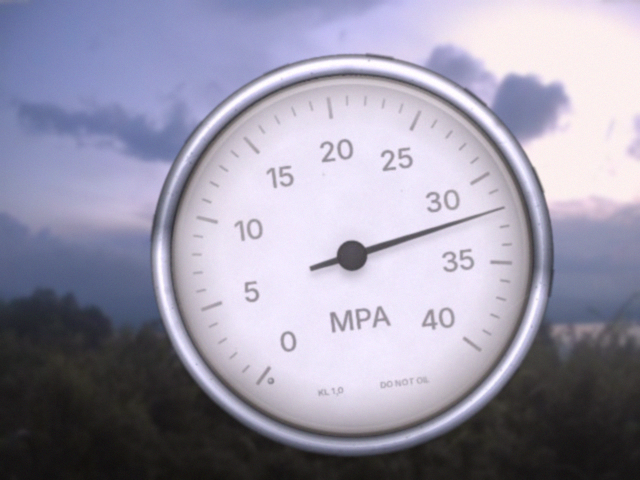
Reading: 32,MPa
